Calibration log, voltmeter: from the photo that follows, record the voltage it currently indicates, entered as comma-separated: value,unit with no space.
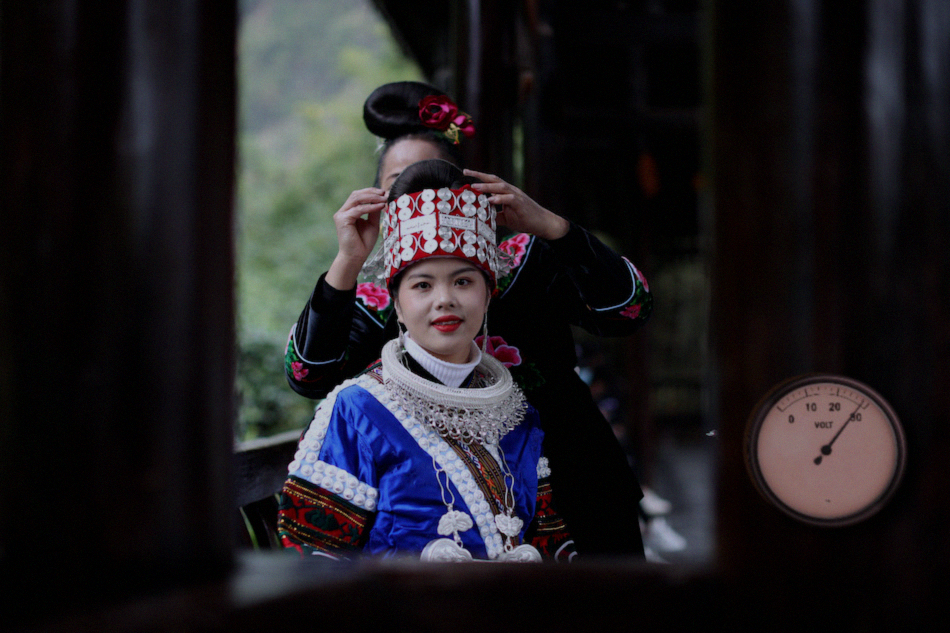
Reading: 28,V
